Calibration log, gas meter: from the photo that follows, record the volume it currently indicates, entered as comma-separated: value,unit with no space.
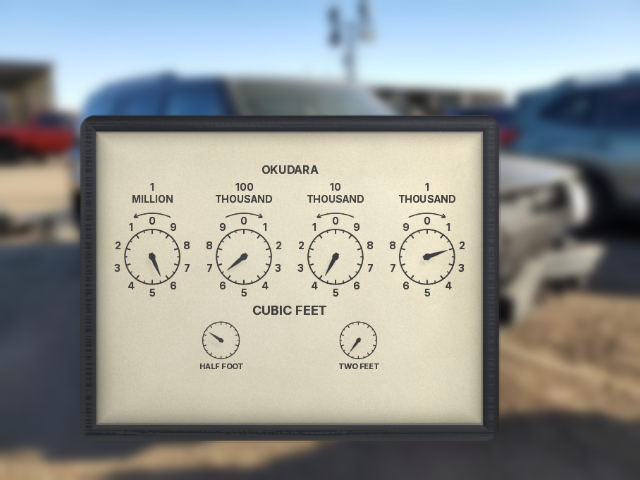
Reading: 564200,ft³
